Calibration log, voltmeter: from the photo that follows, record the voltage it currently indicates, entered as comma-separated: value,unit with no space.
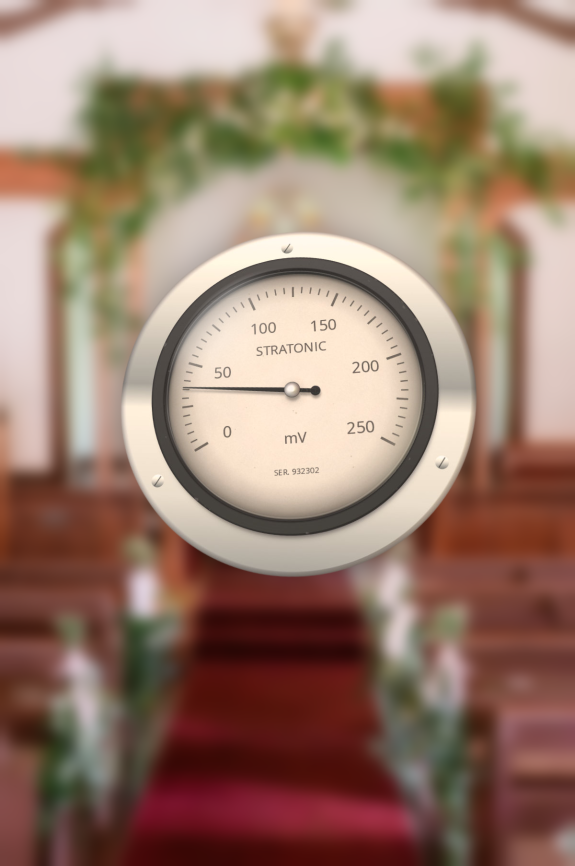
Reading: 35,mV
